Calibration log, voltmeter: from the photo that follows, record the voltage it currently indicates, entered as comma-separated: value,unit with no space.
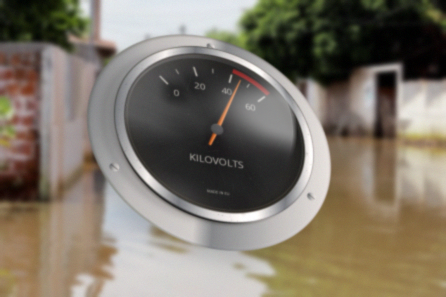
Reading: 45,kV
